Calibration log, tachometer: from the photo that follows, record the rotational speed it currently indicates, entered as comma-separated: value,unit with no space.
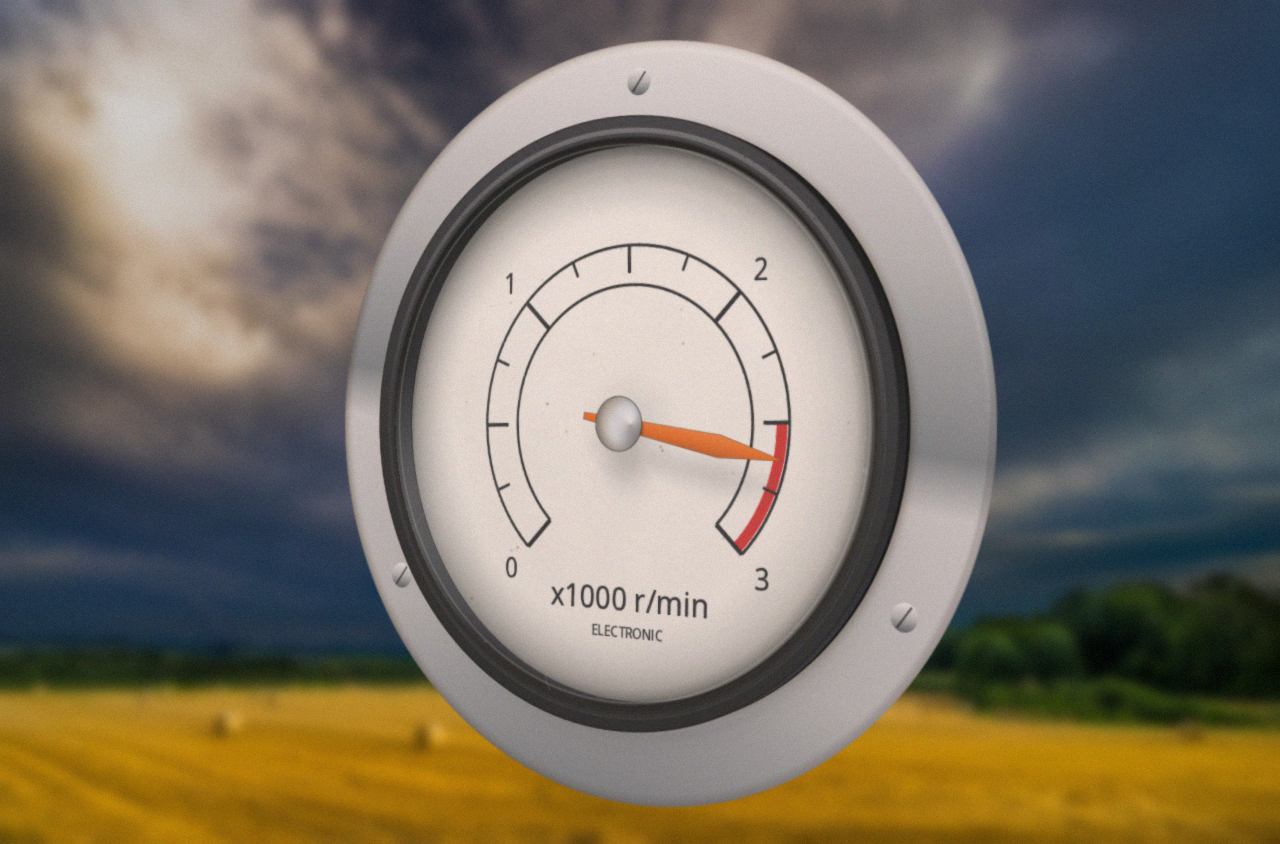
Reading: 2625,rpm
